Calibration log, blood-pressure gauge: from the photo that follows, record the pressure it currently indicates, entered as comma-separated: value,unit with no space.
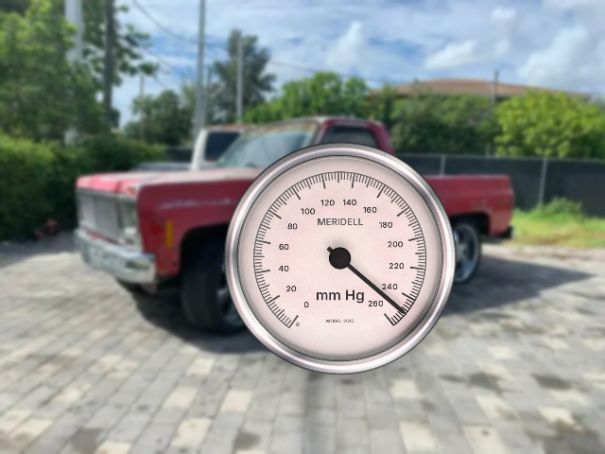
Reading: 250,mmHg
